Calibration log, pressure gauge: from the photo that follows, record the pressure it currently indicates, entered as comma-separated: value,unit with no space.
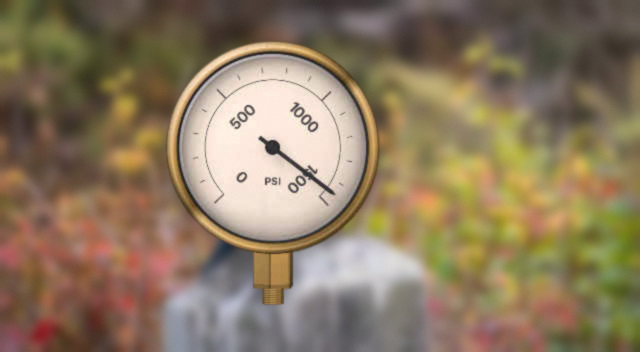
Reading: 1450,psi
